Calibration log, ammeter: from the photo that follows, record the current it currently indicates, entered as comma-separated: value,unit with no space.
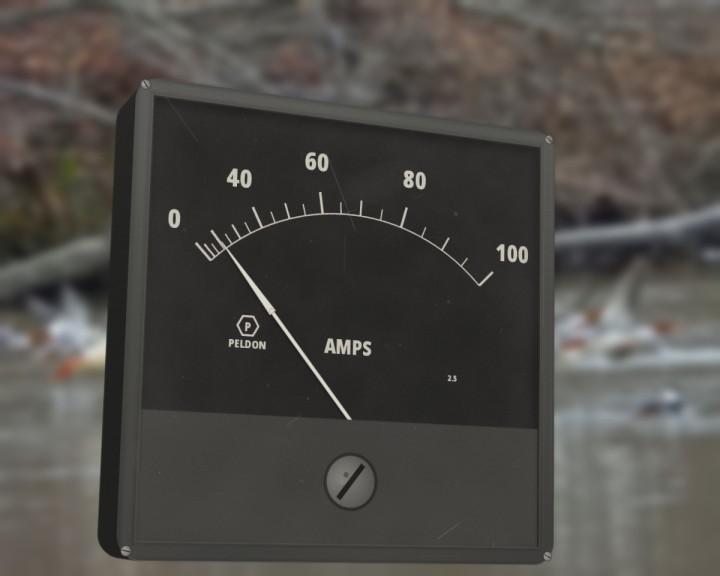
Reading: 20,A
